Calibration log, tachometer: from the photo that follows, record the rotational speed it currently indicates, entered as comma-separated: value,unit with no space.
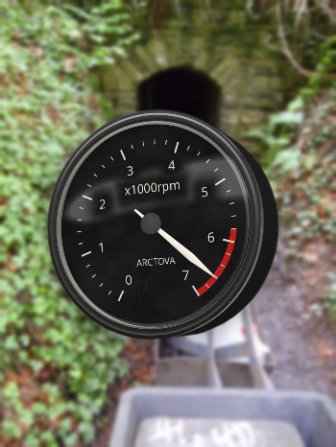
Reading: 6600,rpm
